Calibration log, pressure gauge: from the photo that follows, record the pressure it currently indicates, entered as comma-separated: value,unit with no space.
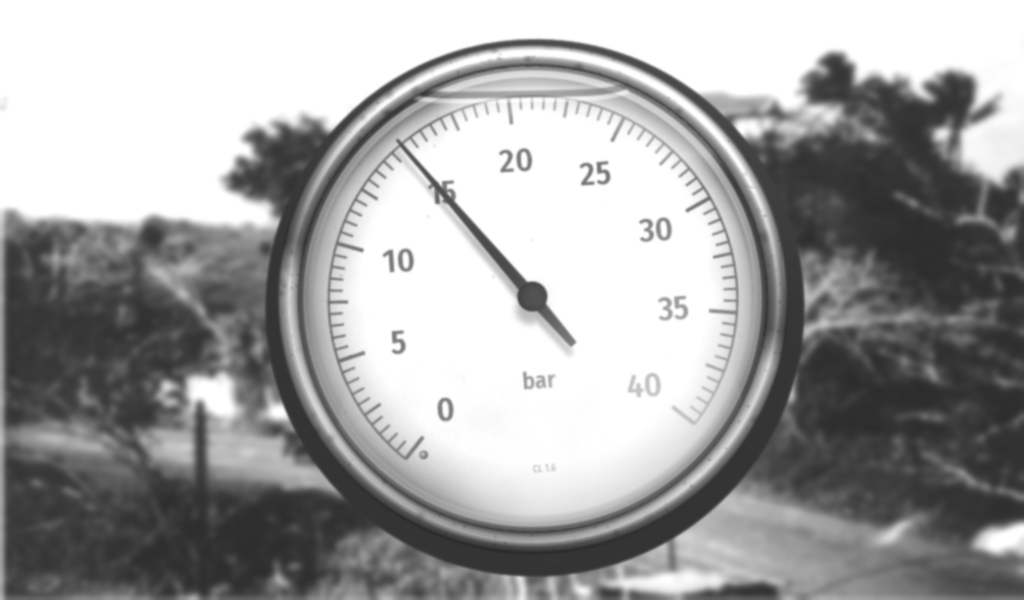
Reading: 15,bar
